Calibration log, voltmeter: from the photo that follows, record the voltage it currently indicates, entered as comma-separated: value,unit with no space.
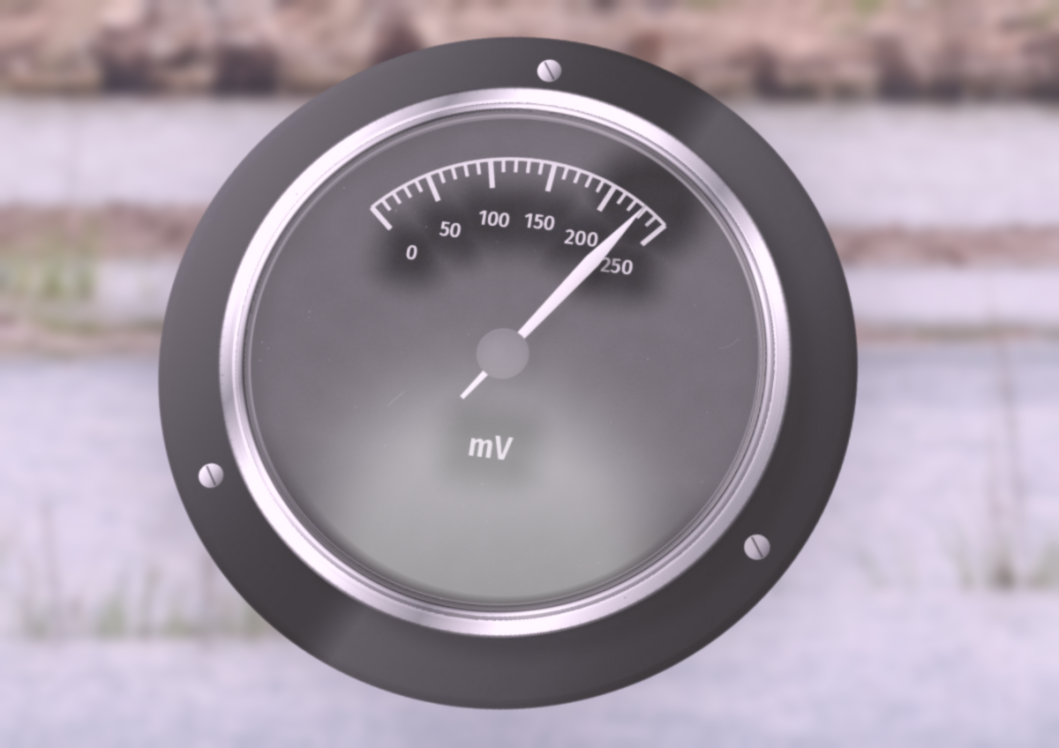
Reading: 230,mV
